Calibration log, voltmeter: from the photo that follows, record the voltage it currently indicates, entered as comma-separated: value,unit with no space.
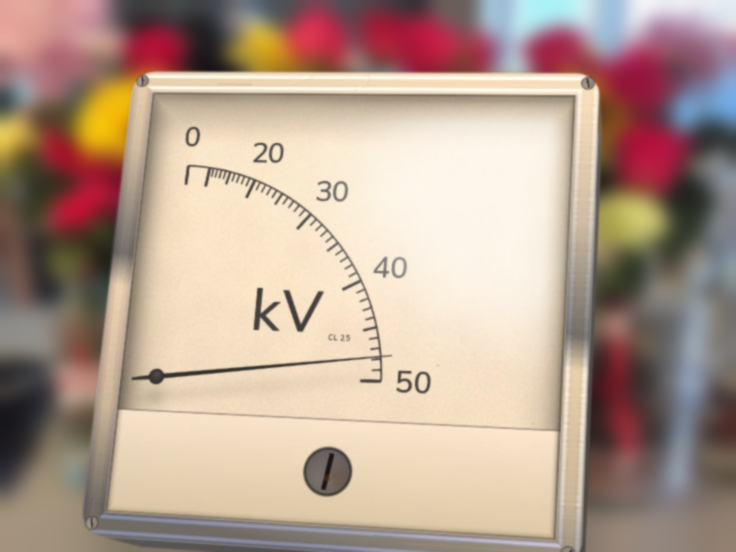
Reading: 48,kV
